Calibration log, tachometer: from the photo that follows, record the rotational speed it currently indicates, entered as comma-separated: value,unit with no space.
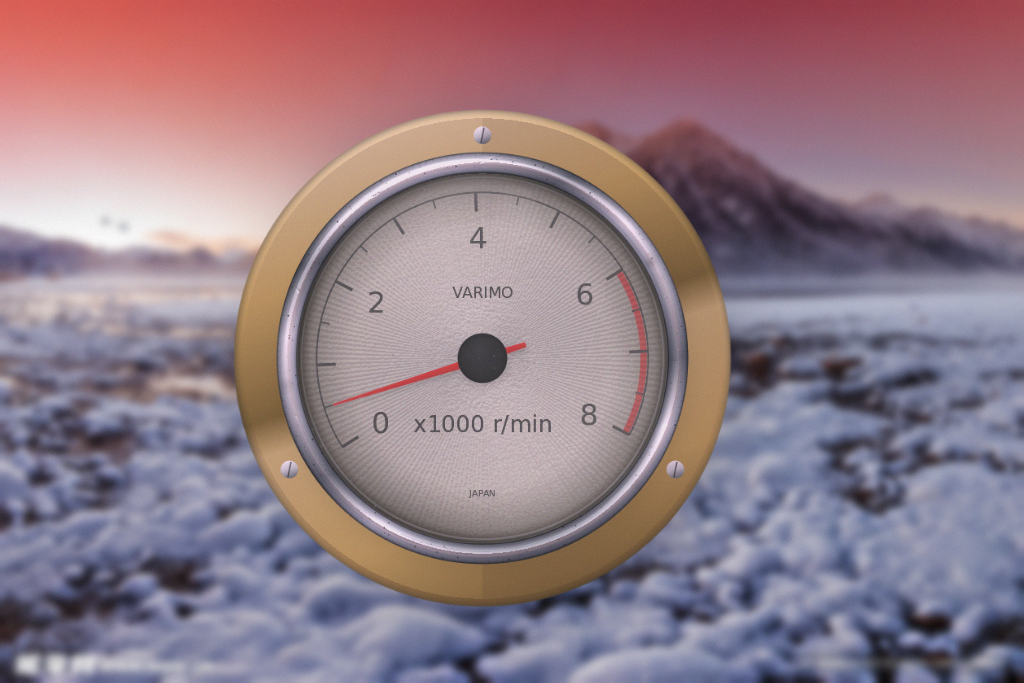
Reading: 500,rpm
